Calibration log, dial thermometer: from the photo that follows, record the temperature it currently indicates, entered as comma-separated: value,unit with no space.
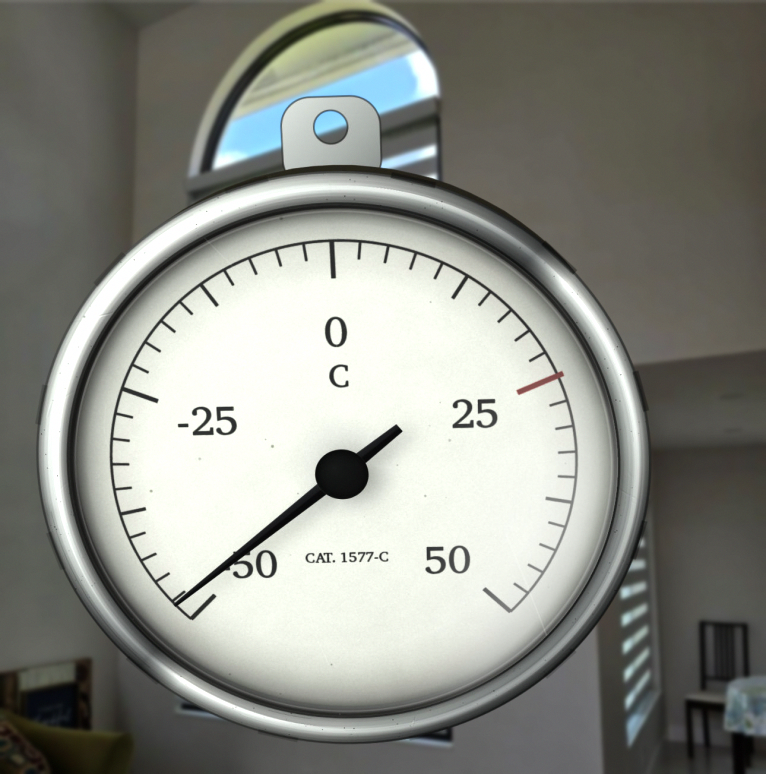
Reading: -47.5,°C
